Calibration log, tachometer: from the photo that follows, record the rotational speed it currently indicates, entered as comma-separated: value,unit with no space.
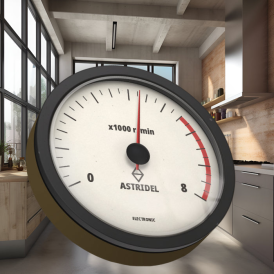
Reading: 4250,rpm
